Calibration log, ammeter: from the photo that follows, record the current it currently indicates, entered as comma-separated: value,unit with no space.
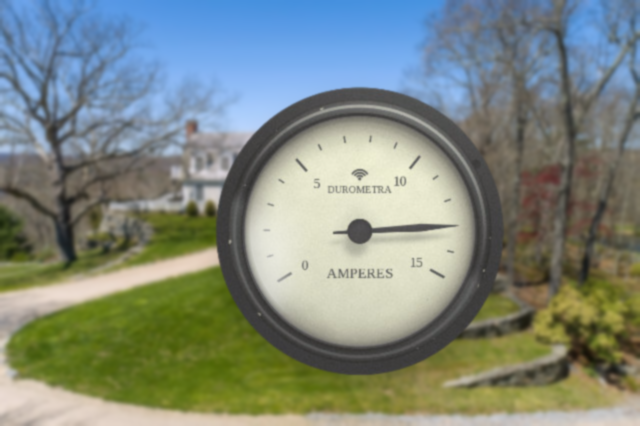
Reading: 13,A
